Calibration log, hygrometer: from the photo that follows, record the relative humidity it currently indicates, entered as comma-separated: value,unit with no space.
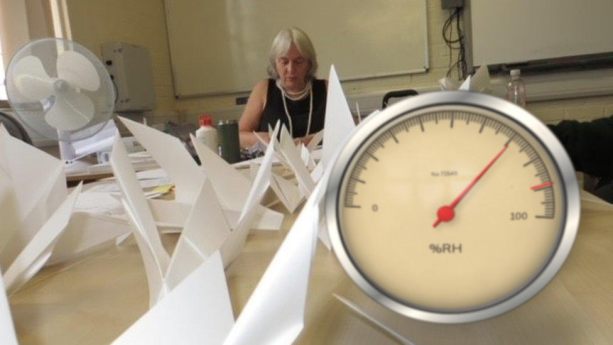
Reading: 70,%
